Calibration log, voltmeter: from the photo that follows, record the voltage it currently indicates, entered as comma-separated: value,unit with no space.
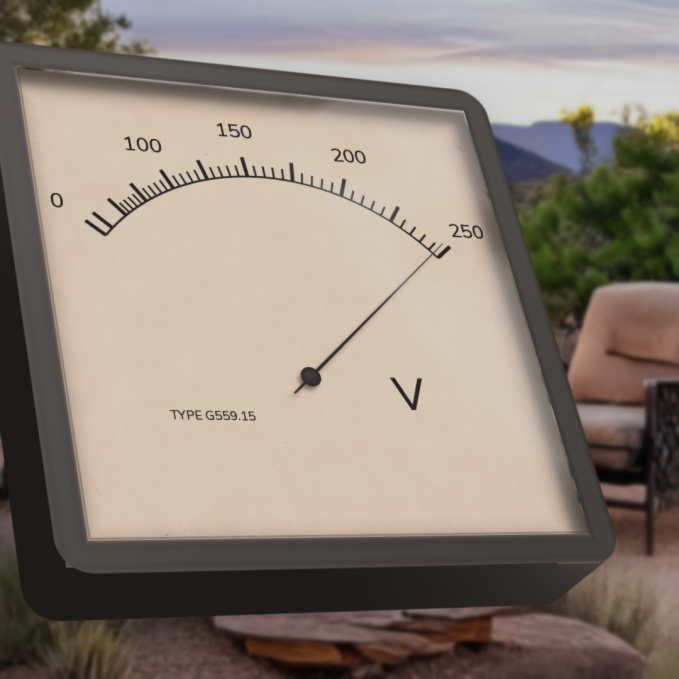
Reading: 247.5,V
